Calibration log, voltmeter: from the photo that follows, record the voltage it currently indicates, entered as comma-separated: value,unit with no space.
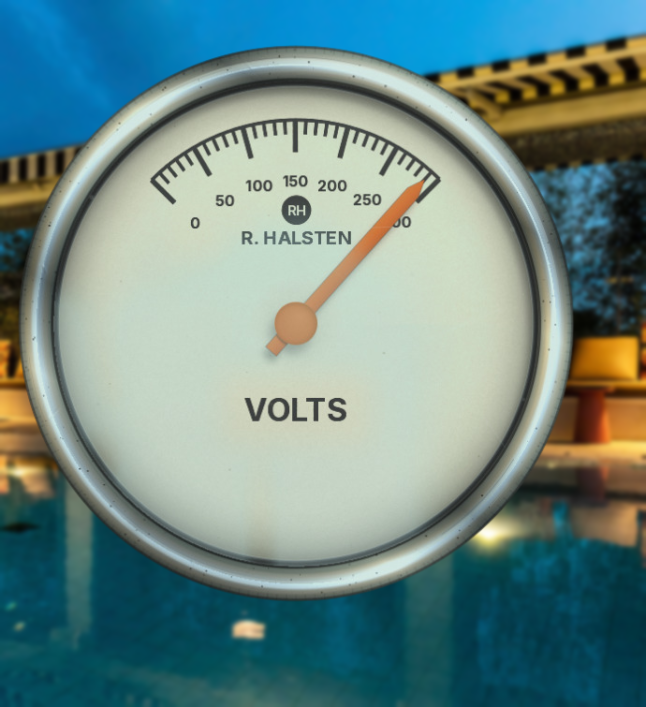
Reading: 290,V
